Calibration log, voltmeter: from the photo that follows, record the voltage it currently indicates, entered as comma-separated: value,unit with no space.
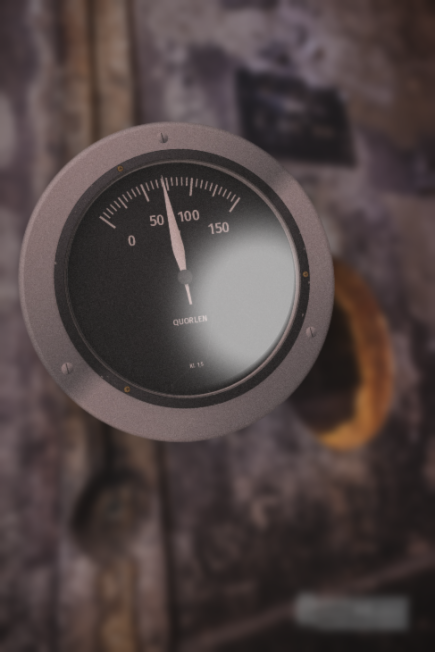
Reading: 70,V
